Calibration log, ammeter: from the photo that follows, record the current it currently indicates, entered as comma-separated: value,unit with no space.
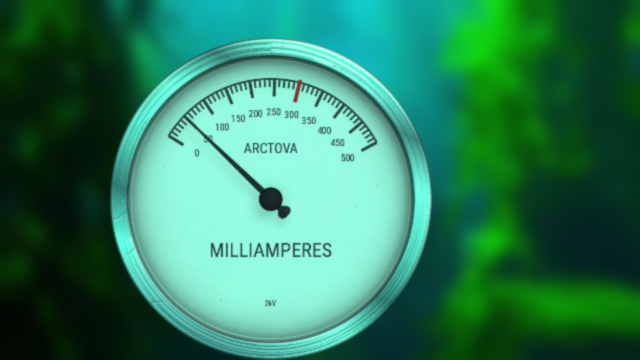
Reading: 50,mA
